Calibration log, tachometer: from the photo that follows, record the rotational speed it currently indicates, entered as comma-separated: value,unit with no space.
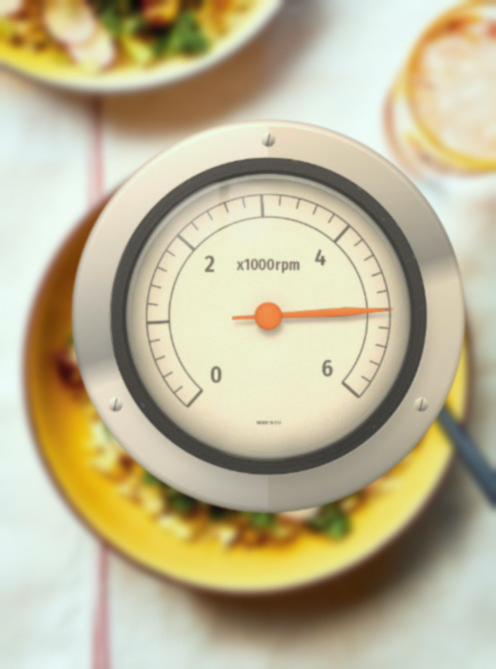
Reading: 5000,rpm
